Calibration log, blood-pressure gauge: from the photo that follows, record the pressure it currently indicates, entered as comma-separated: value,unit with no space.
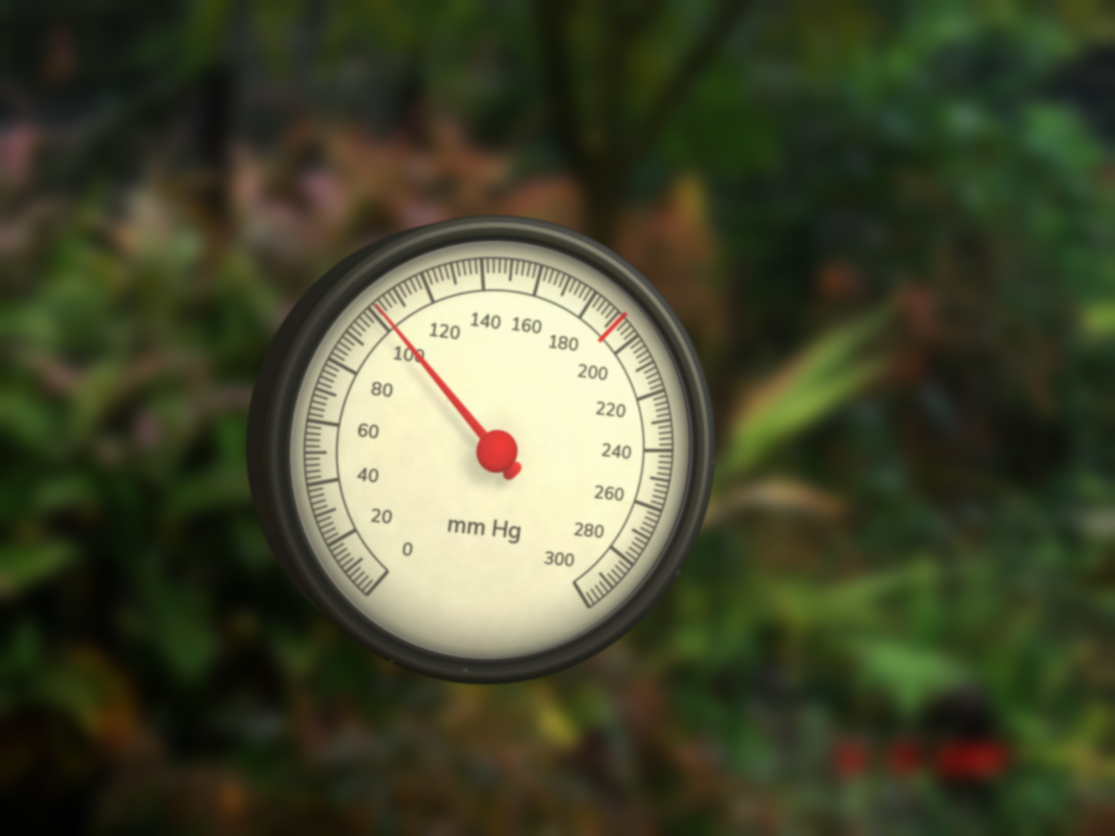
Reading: 102,mmHg
